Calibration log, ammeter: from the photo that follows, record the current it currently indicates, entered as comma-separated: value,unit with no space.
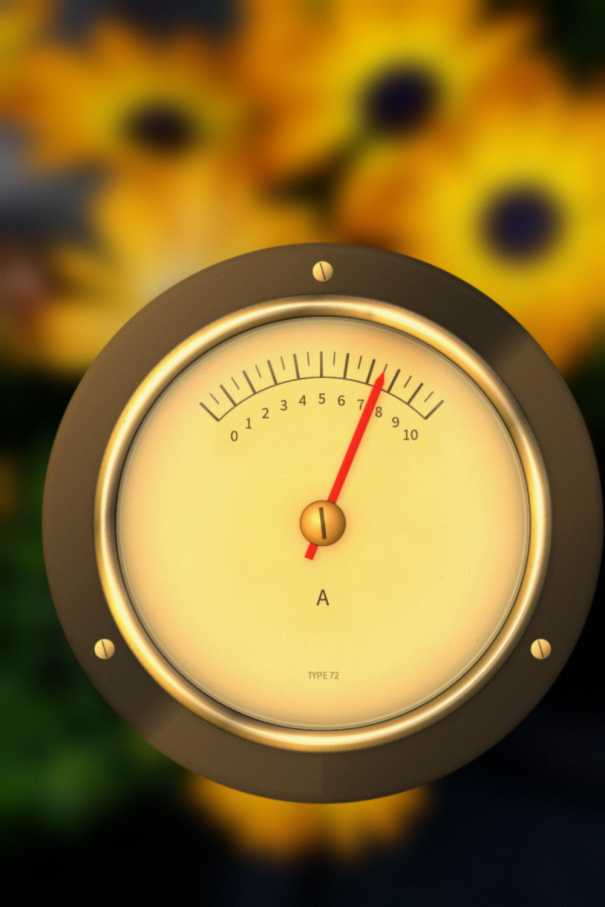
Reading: 7.5,A
